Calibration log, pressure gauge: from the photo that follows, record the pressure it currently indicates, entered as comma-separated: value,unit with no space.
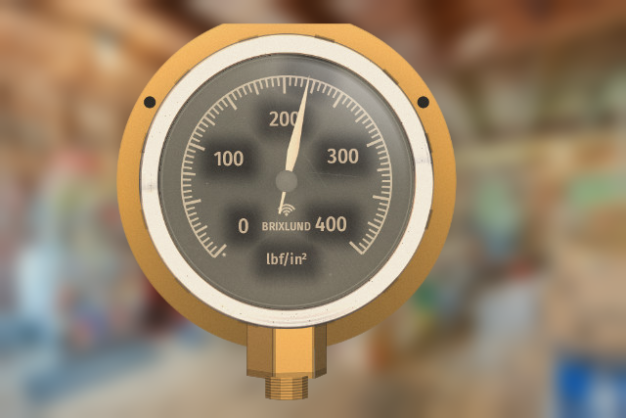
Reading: 220,psi
